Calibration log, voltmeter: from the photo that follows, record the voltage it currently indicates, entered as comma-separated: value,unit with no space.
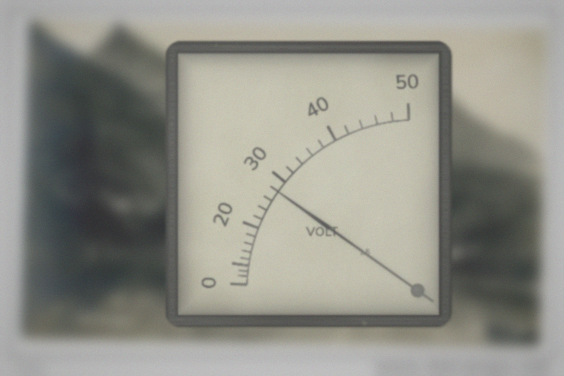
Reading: 28,V
